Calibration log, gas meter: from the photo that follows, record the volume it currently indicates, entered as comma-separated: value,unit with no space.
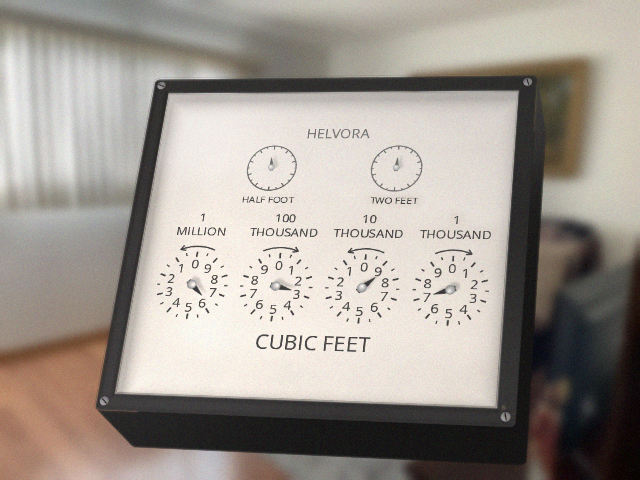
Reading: 628700,ft³
